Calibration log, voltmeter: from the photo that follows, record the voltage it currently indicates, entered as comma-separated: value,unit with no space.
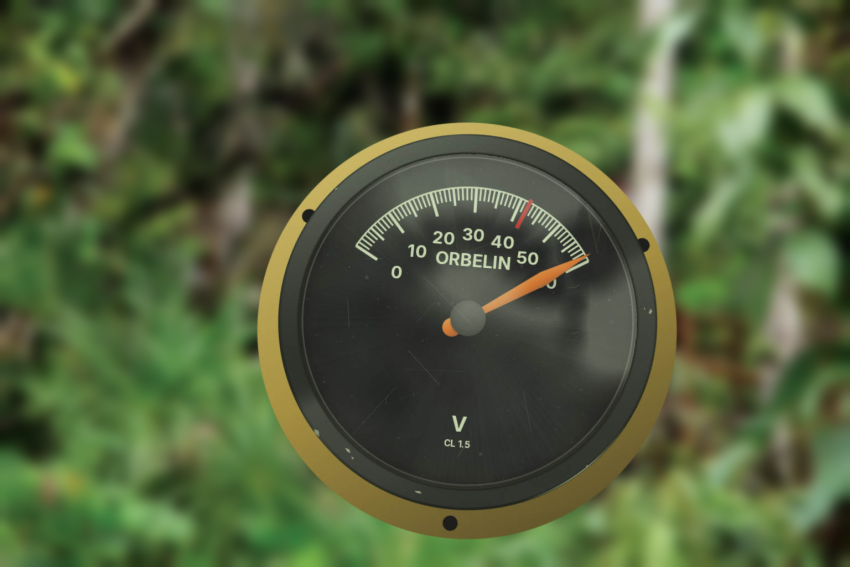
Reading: 59,V
